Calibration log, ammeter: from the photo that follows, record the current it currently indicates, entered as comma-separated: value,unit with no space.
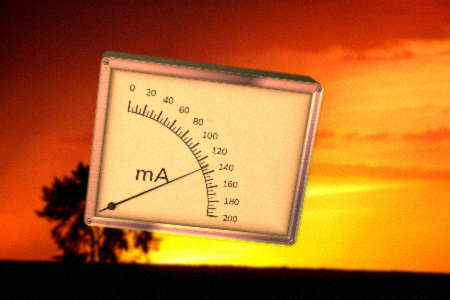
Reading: 130,mA
